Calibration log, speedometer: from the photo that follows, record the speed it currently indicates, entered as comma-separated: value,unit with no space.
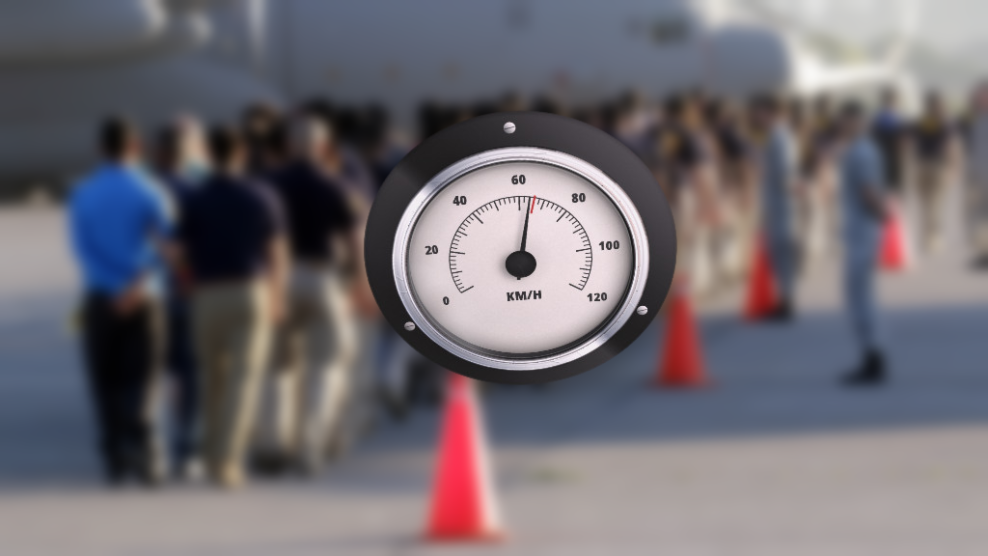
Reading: 64,km/h
